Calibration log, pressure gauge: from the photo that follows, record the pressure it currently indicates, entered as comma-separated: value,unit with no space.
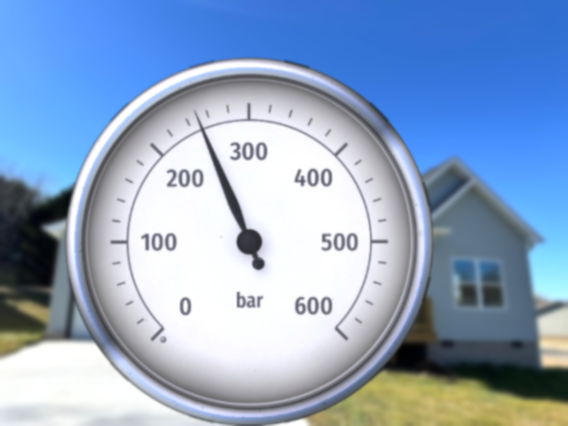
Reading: 250,bar
